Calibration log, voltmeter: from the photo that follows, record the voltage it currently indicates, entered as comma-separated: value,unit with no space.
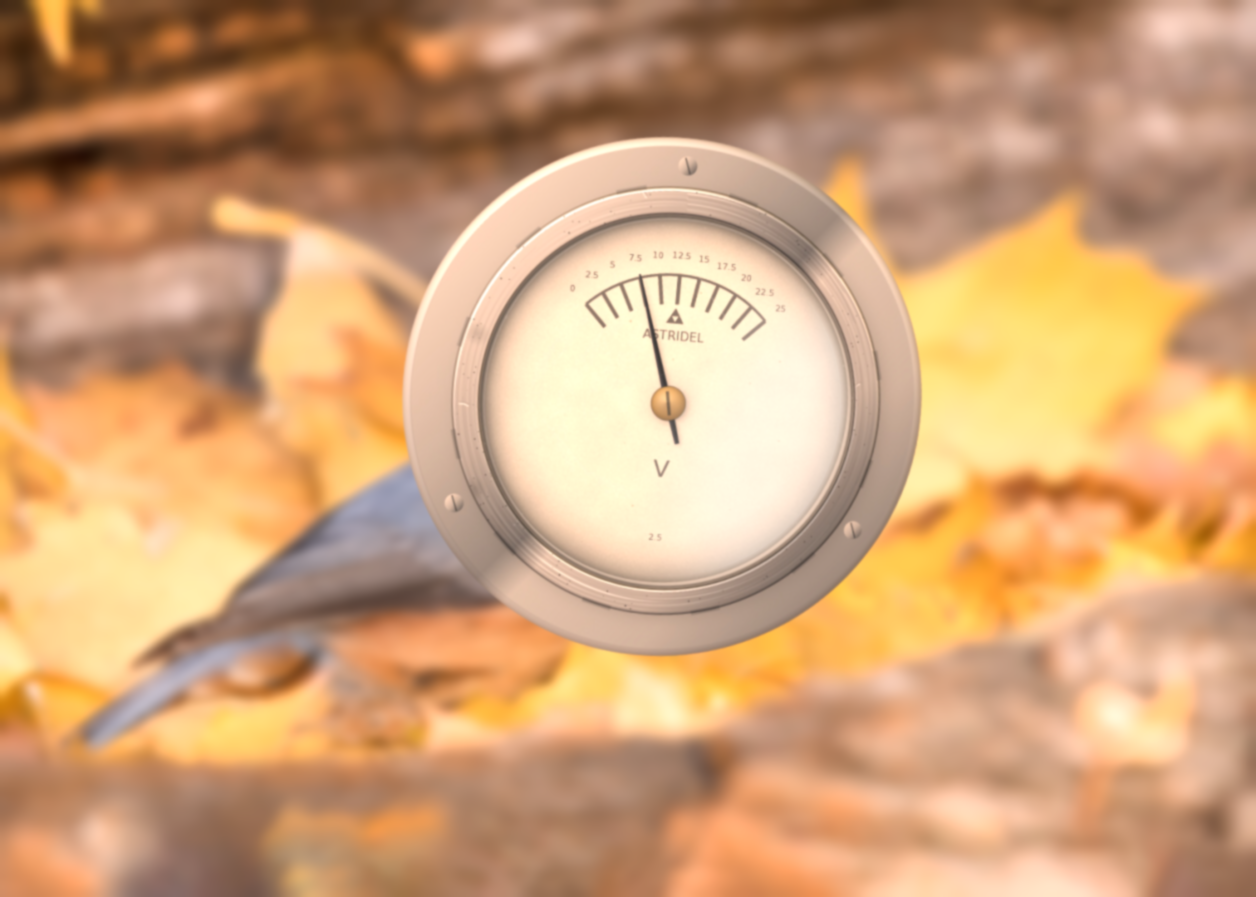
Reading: 7.5,V
